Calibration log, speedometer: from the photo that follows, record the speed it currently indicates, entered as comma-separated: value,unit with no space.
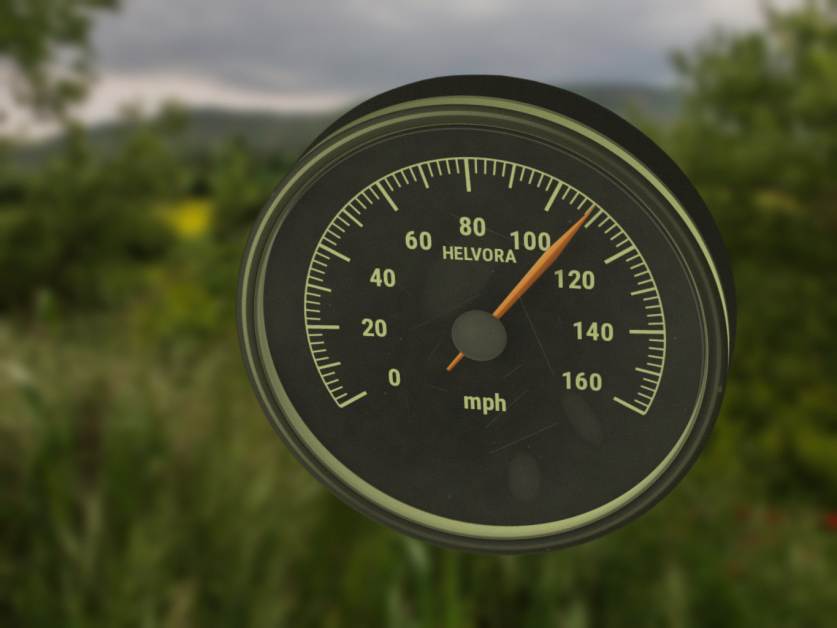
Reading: 108,mph
